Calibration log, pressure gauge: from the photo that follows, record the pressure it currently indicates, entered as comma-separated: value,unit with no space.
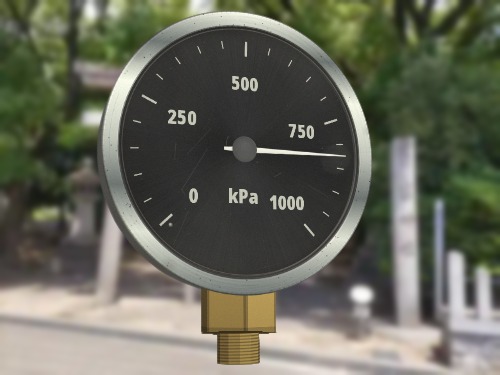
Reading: 825,kPa
